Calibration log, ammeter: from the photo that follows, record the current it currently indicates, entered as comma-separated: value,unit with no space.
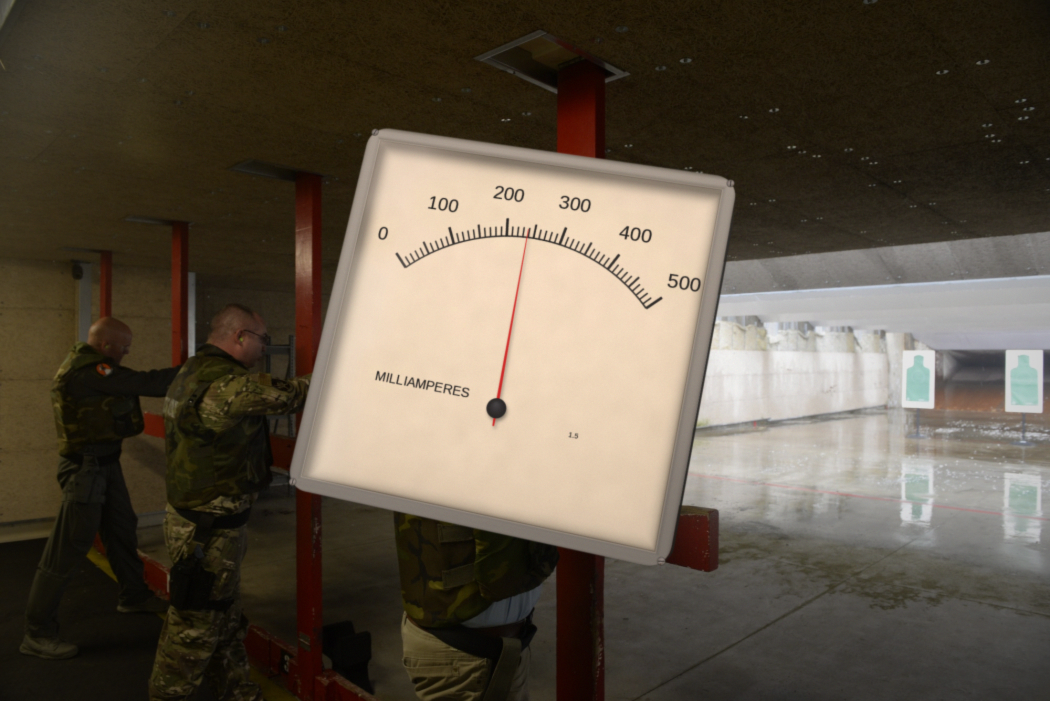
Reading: 240,mA
